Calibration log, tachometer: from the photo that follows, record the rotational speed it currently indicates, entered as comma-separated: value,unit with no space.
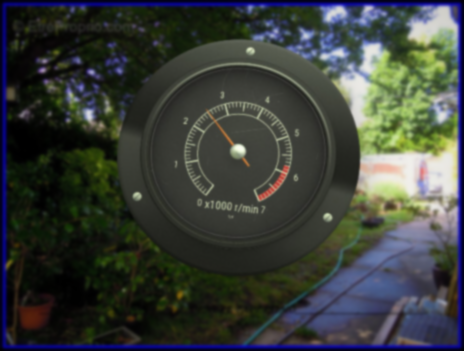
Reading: 2500,rpm
